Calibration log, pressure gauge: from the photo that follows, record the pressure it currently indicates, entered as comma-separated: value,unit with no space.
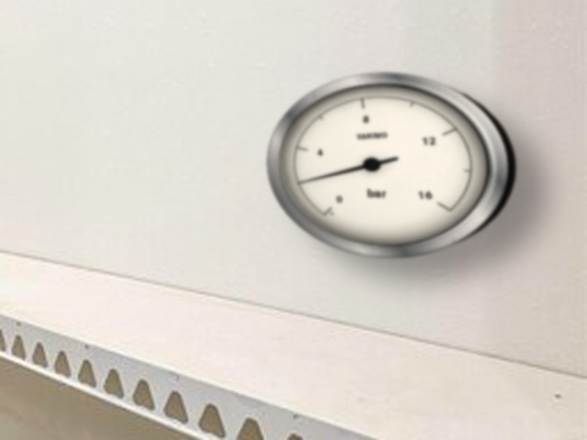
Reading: 2,bar
